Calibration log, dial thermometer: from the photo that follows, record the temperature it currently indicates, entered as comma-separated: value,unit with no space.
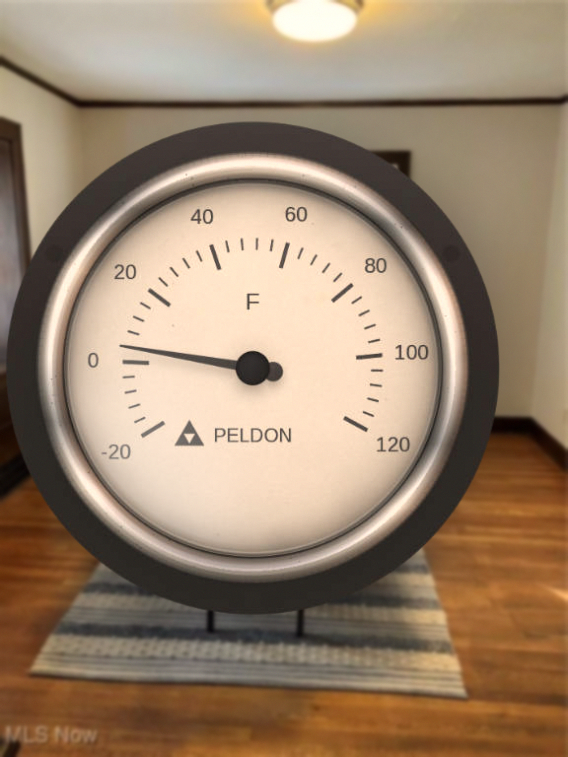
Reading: 4,°F
